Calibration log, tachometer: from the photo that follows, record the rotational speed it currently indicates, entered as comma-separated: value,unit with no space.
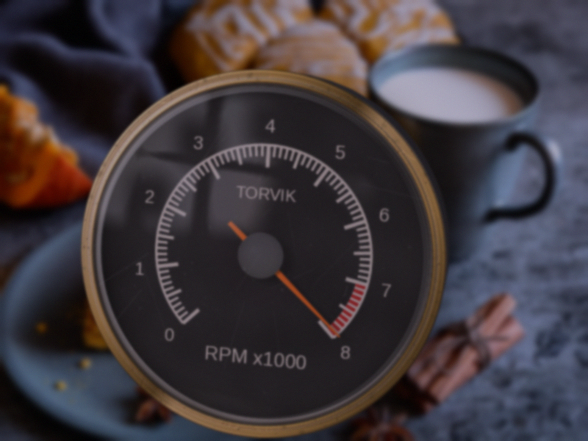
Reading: 7900,rpm
